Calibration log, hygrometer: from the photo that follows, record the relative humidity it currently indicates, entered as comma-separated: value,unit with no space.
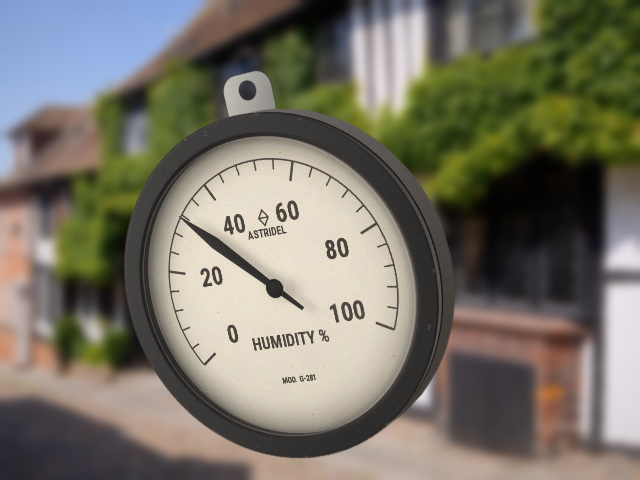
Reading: 32,%
